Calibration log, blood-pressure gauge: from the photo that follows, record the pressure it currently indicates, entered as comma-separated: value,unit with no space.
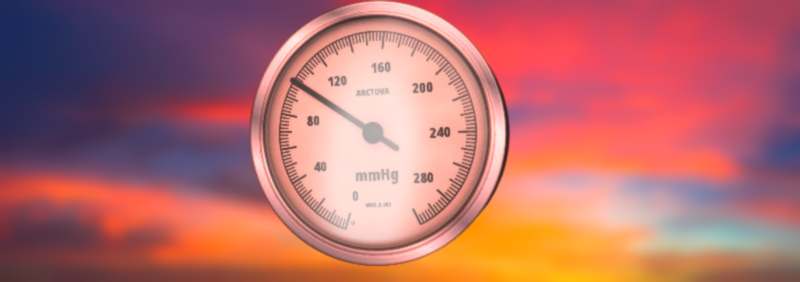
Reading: 100,mmHg
